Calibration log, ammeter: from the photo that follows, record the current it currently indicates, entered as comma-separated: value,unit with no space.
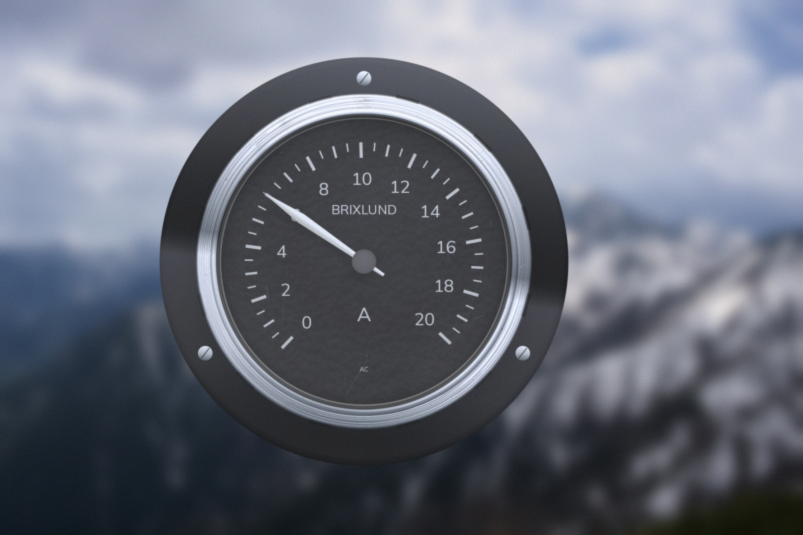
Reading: 6,A
